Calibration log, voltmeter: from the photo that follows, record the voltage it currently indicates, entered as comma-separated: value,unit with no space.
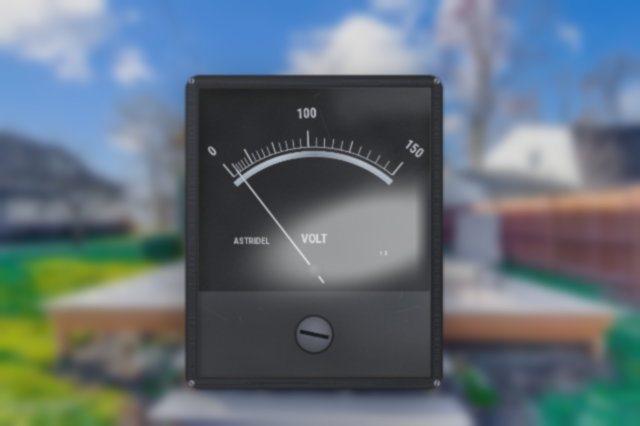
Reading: 25,V
